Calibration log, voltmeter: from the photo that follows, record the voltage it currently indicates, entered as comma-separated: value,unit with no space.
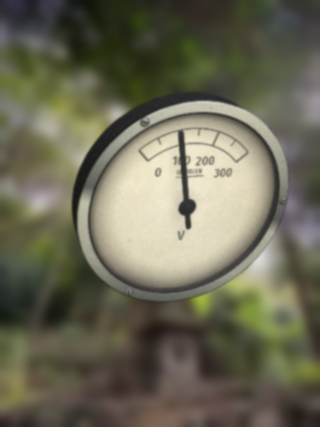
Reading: 100,V
